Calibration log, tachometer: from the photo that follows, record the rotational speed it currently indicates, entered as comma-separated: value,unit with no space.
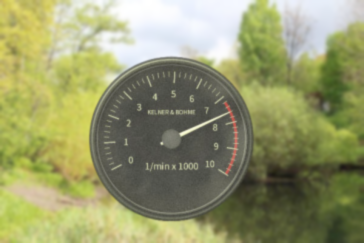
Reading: 7600,rpm
